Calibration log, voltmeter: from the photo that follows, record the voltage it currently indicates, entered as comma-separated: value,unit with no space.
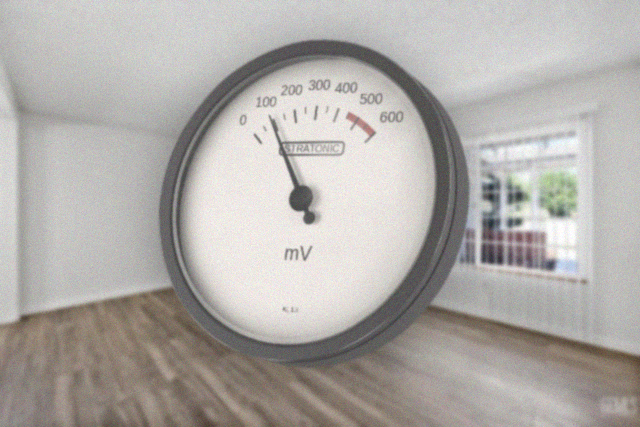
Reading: 100,mV
